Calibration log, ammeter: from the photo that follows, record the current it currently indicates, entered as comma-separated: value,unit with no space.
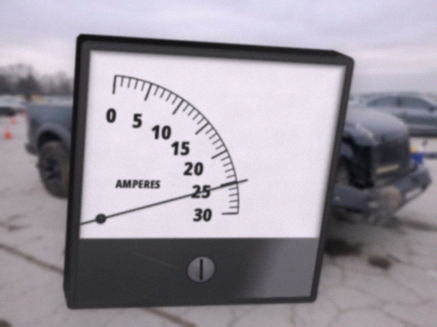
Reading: 25,A
